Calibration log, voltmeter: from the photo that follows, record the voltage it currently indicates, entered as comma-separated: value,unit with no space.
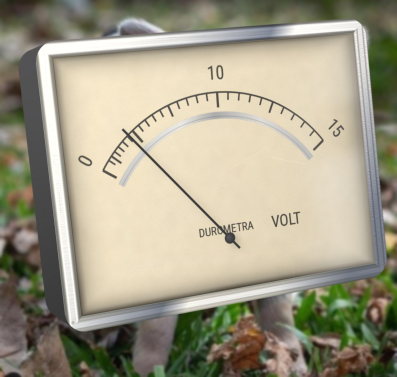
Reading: 4.5,V
